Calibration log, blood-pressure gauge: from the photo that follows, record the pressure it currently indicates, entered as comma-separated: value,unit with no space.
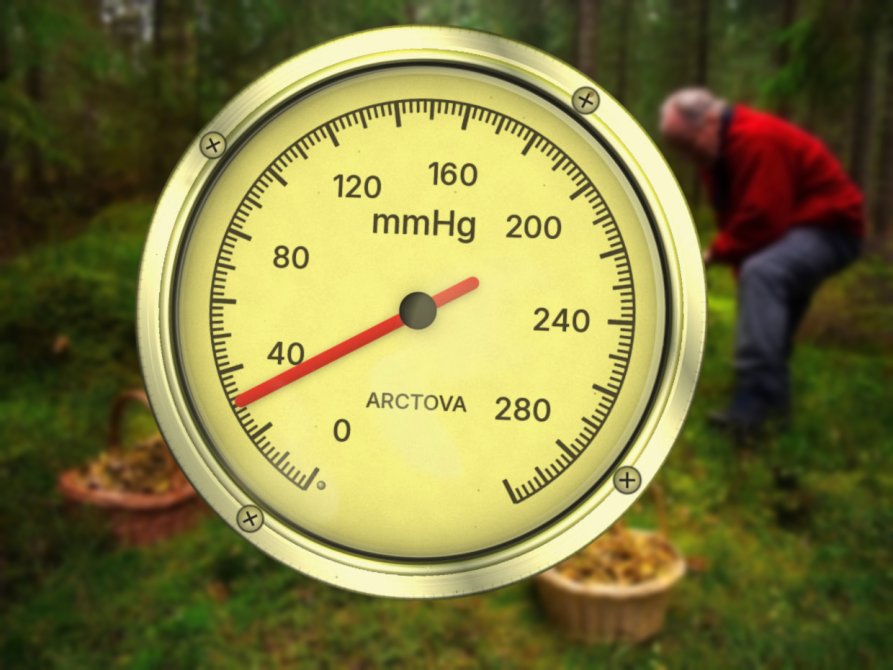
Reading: 30,mmHg
